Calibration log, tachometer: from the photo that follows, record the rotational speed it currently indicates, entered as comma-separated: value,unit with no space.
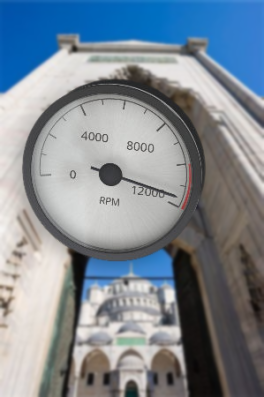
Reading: 11500,rpm
